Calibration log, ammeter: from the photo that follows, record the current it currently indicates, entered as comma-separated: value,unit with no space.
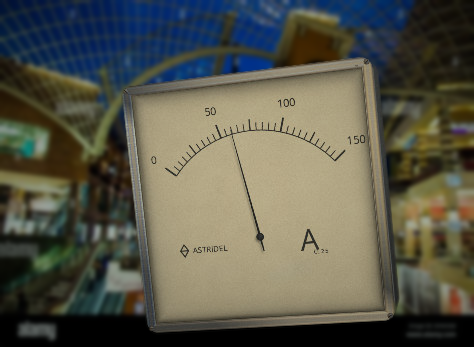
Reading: 60,A
